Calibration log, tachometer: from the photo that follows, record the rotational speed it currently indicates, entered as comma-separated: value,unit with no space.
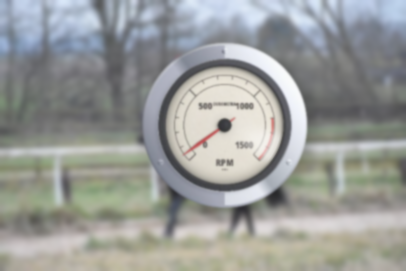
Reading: 50,rpm
